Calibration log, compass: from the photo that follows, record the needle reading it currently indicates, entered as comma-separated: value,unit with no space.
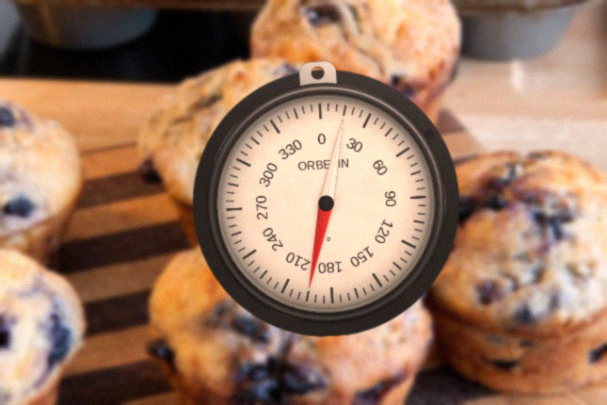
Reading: 195,°
